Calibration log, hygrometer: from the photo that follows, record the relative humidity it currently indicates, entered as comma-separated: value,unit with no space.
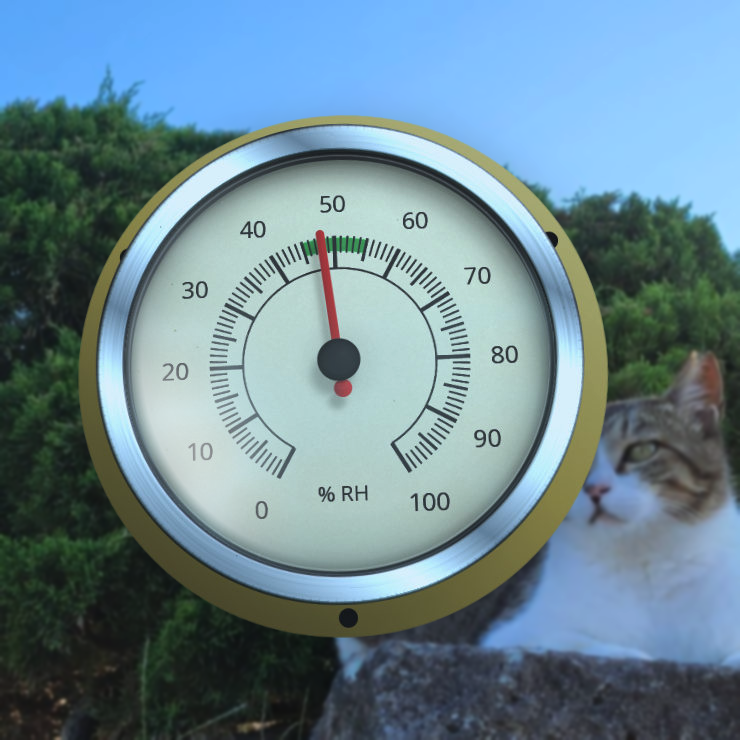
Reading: 48,%
